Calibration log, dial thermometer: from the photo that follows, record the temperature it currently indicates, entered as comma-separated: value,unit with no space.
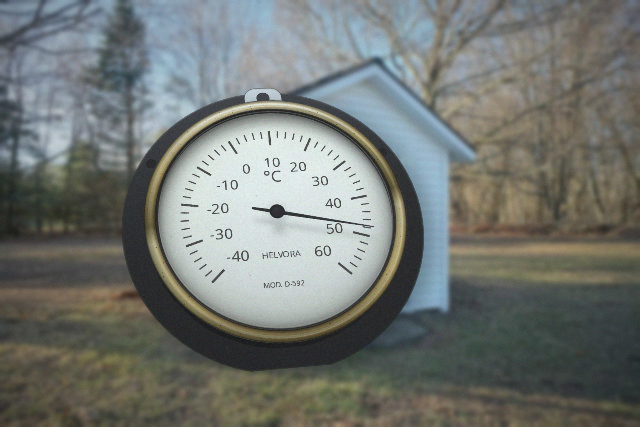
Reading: 48,°C
